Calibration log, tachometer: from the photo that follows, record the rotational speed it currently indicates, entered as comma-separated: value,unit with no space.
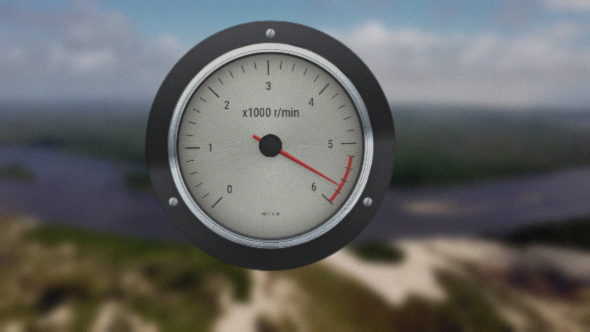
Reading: 5700,rpm
